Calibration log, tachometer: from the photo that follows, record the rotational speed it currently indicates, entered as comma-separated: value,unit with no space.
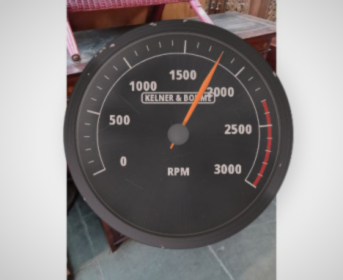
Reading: 1800,rpm
